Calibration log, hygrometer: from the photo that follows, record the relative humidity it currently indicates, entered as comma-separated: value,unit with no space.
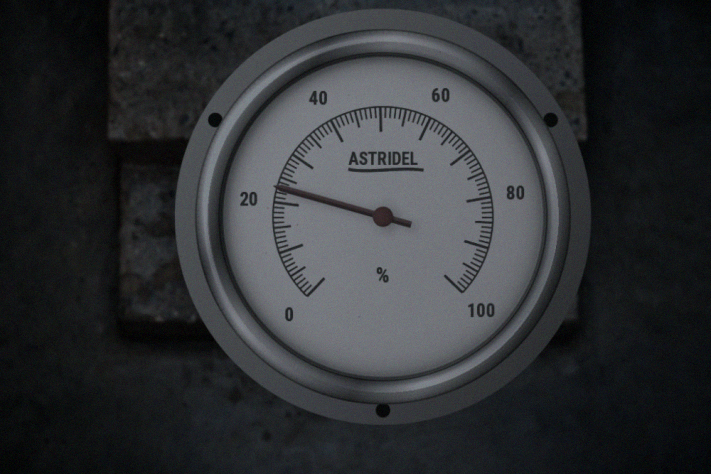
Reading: 23,%
